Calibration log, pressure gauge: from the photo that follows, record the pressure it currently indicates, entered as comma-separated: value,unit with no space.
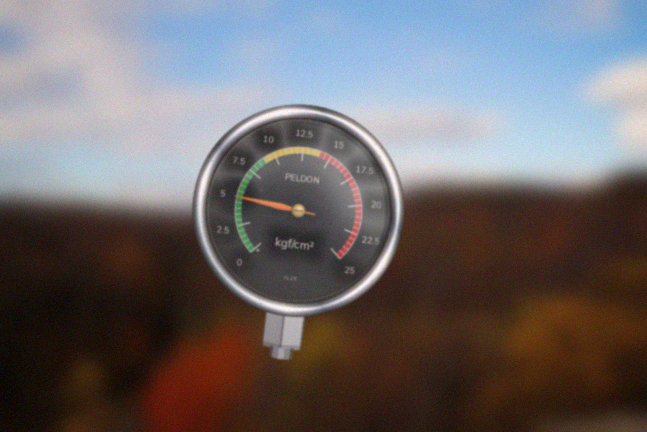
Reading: 5,kg/cm²
